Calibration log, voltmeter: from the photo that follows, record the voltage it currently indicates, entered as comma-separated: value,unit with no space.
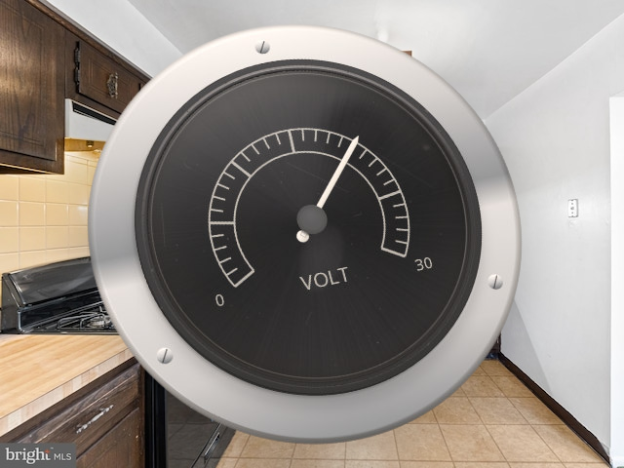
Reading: 20,V
